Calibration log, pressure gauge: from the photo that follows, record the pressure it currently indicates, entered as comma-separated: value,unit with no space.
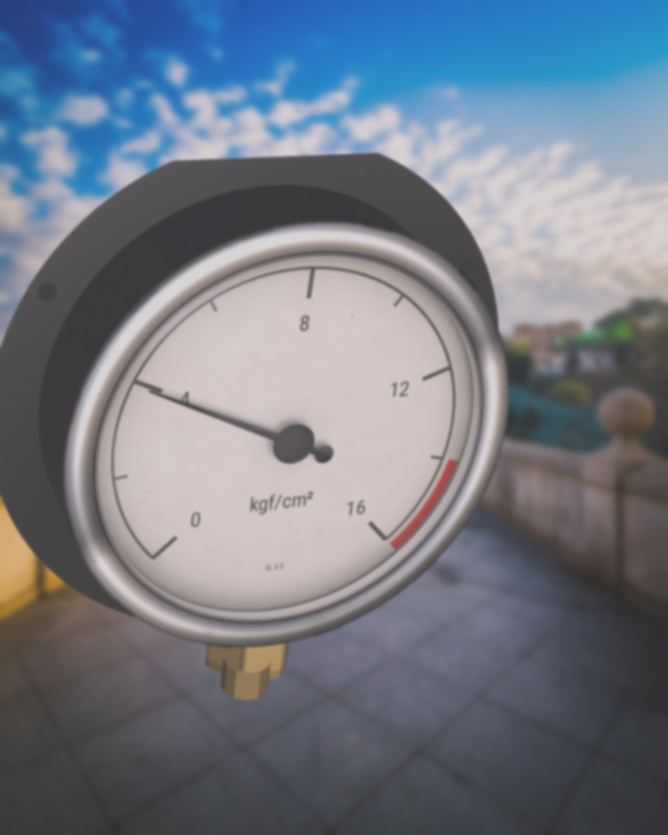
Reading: 4,kg/cm²
